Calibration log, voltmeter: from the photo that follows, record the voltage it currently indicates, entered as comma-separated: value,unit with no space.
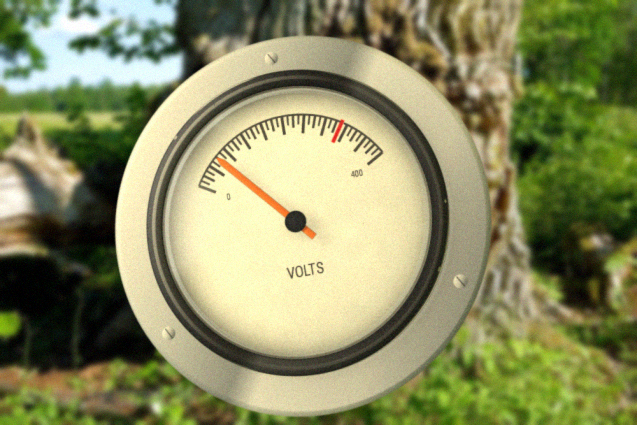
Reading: 60,V
